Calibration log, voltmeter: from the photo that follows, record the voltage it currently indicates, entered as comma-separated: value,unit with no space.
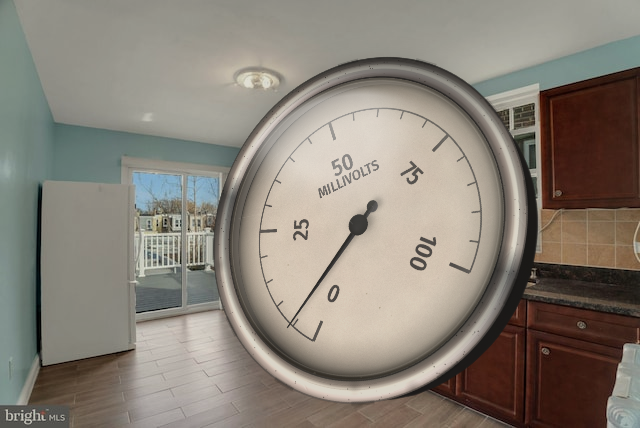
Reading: 5,mV
